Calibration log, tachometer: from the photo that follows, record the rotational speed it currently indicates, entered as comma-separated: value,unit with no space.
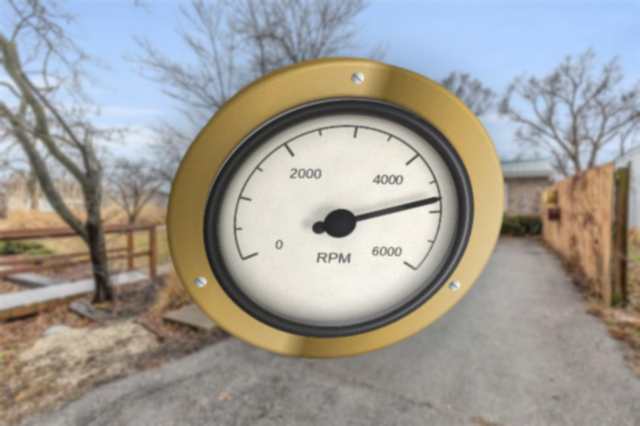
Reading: 4750,rpm
